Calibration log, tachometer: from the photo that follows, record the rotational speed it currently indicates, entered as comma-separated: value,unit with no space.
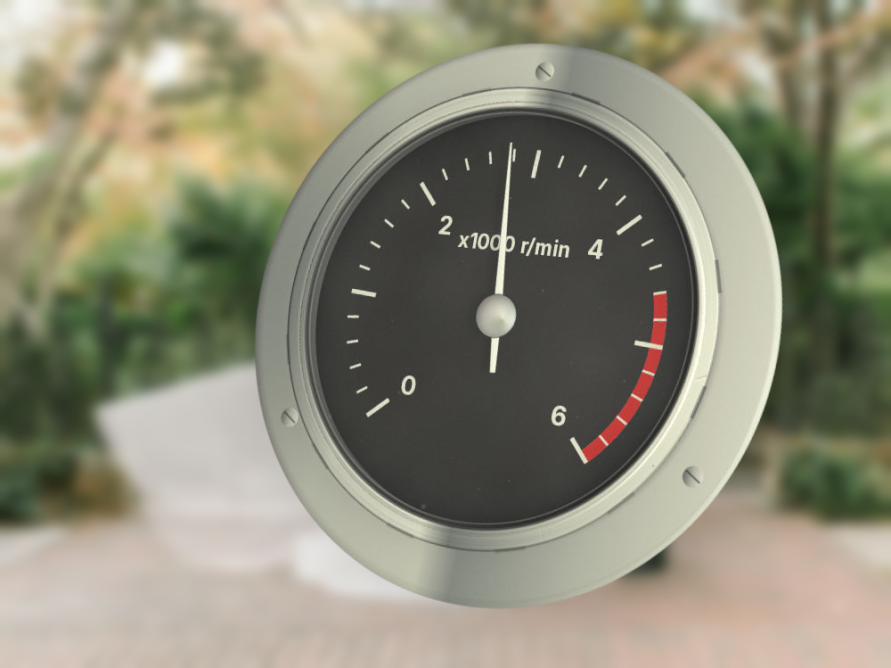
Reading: 2800,rpm
